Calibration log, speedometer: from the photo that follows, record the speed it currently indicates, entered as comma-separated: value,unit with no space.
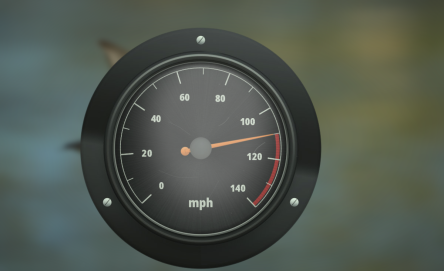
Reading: 110,mph
